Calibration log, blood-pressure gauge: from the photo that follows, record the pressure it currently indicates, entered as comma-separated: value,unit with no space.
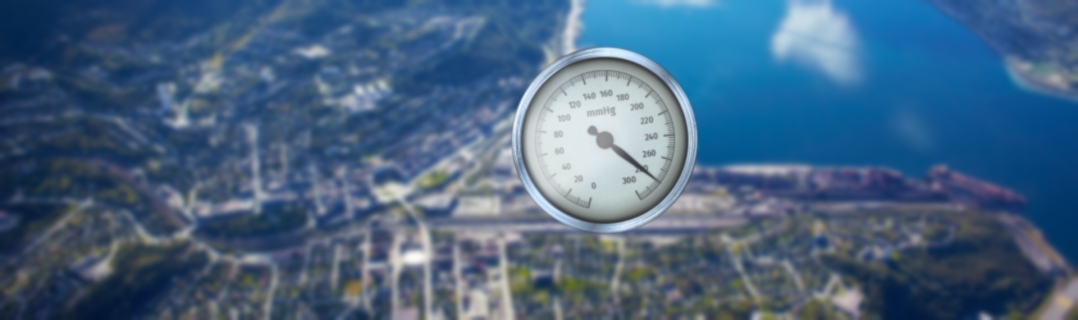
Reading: 280,mmHg
